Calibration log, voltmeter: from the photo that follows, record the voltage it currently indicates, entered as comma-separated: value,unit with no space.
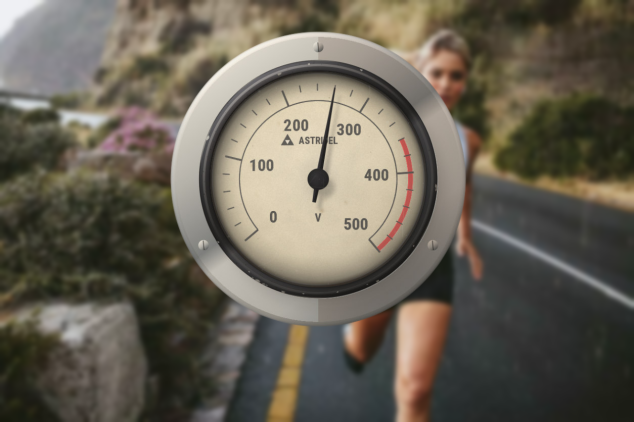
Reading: 260,V
